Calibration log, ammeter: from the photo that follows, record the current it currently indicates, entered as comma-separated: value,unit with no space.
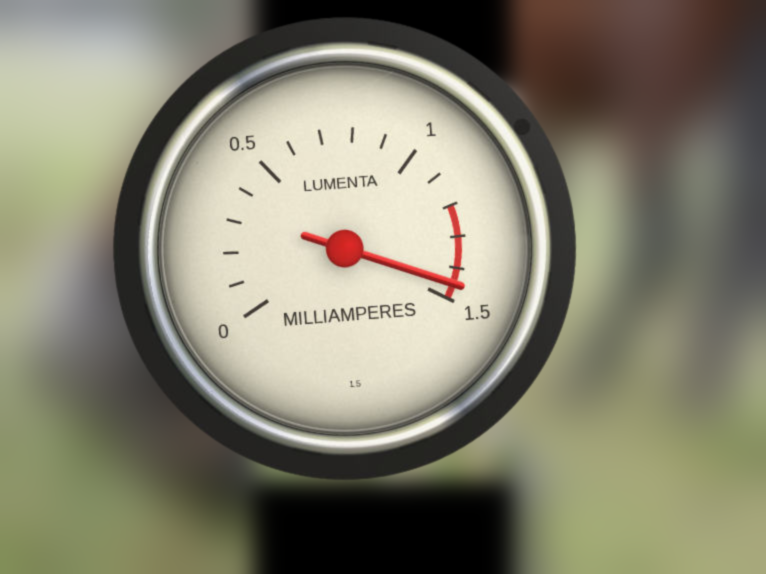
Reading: 1.45,mA
